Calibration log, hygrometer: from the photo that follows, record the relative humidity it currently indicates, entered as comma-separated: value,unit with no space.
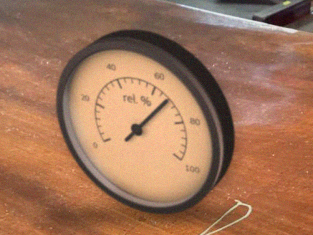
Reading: 68,%
